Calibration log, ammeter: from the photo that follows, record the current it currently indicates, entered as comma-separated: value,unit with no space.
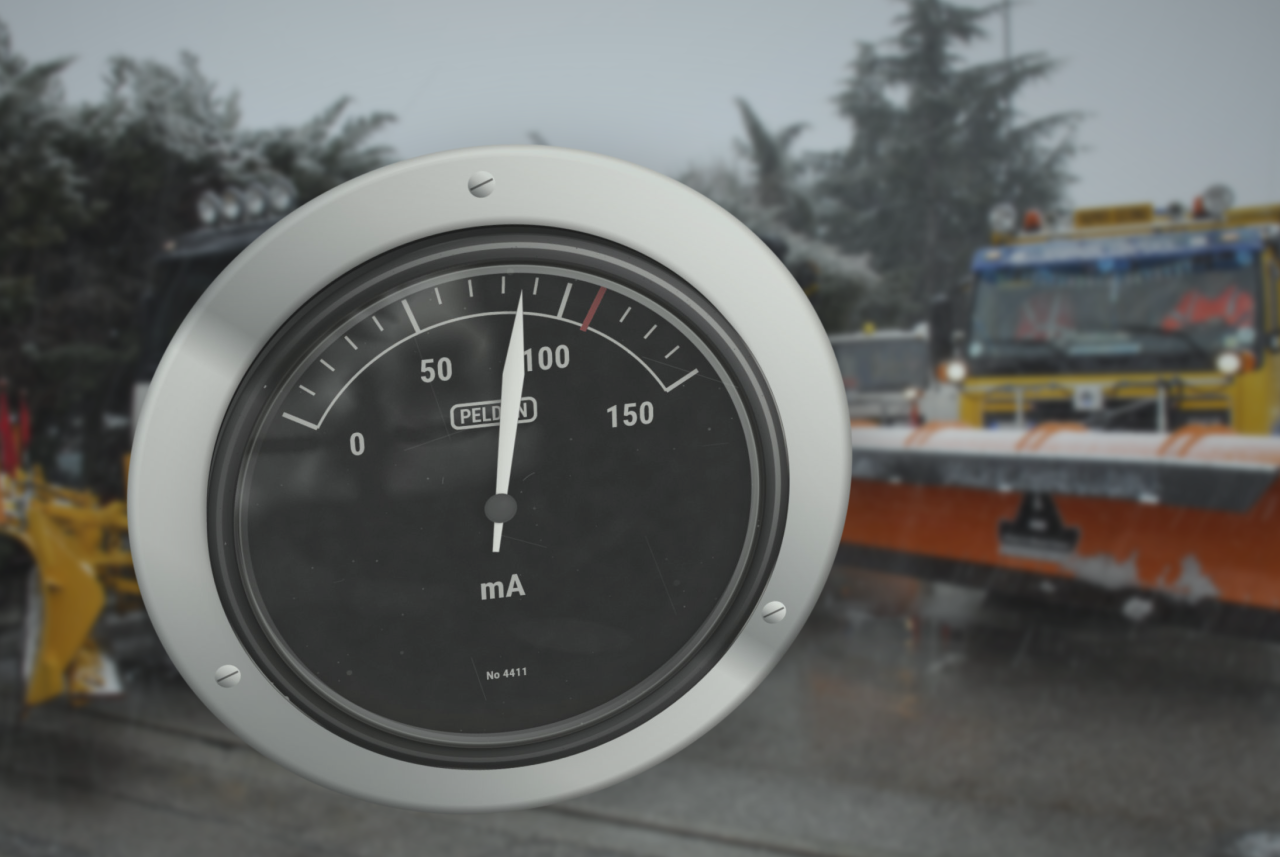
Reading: 85,mA
